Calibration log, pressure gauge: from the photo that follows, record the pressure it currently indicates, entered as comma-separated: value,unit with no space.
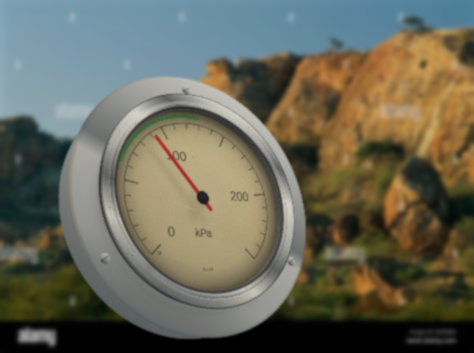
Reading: 90,kPa
